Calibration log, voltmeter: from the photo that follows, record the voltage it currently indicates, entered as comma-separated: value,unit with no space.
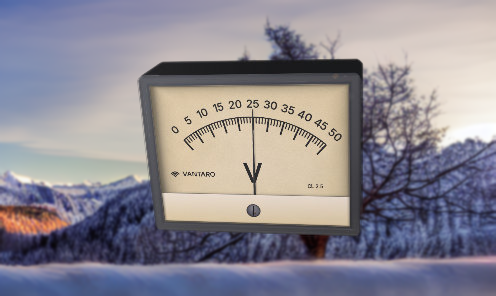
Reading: 25,V
